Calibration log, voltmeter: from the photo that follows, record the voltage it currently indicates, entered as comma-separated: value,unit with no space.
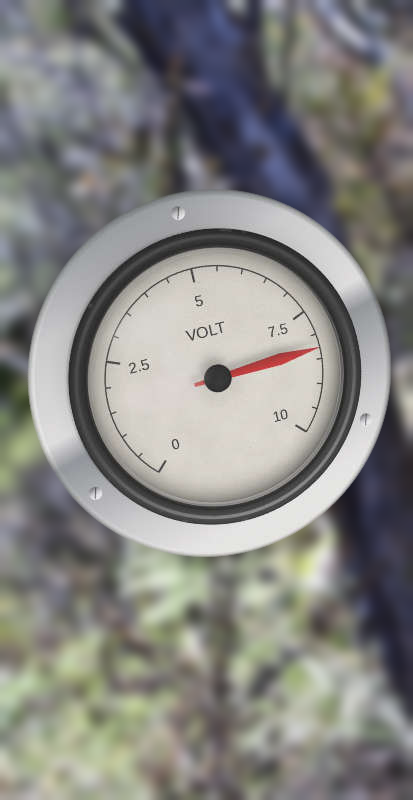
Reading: 8.25,V
